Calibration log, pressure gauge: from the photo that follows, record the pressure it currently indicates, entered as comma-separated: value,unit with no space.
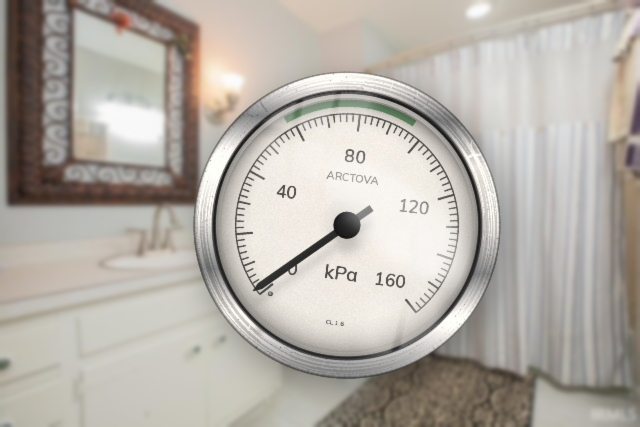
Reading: 2,kPa
